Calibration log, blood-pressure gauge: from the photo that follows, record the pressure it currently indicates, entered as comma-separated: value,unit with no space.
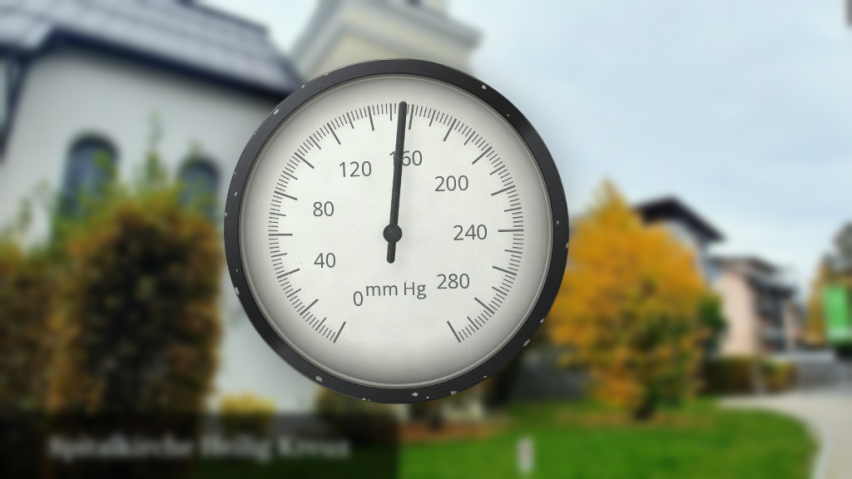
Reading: 156,mmHg
